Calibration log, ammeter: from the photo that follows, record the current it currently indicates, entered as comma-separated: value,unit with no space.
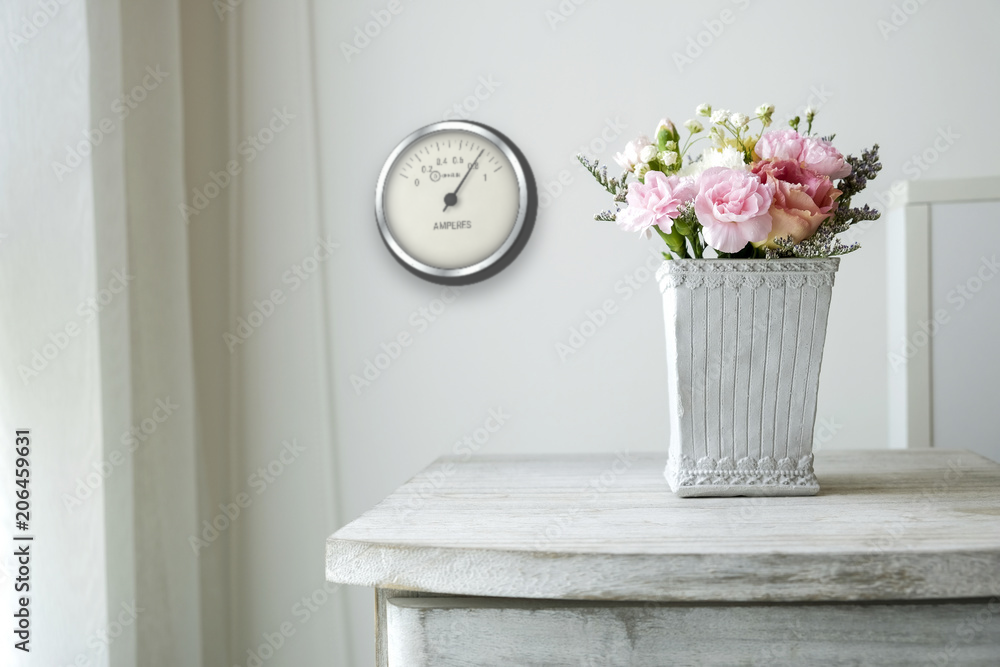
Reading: 0.8,A
